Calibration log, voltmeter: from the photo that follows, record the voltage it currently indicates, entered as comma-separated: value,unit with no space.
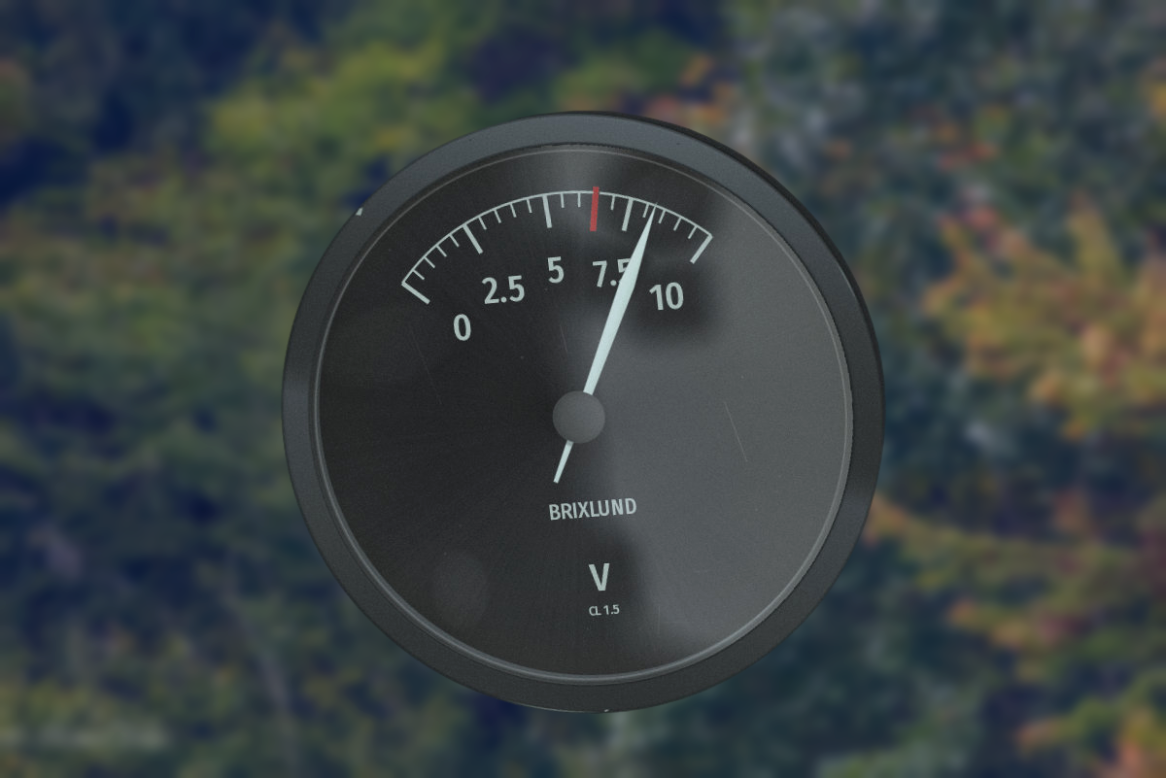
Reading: 8.25,V
